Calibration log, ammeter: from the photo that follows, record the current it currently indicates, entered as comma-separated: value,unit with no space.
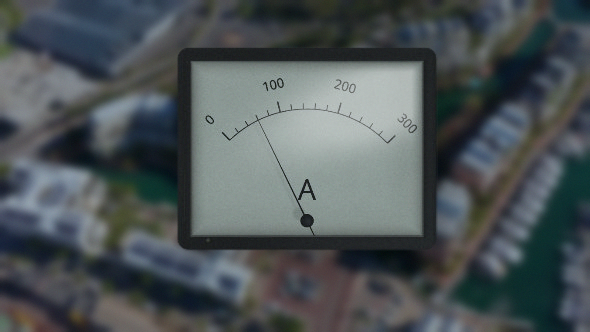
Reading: 60,A
